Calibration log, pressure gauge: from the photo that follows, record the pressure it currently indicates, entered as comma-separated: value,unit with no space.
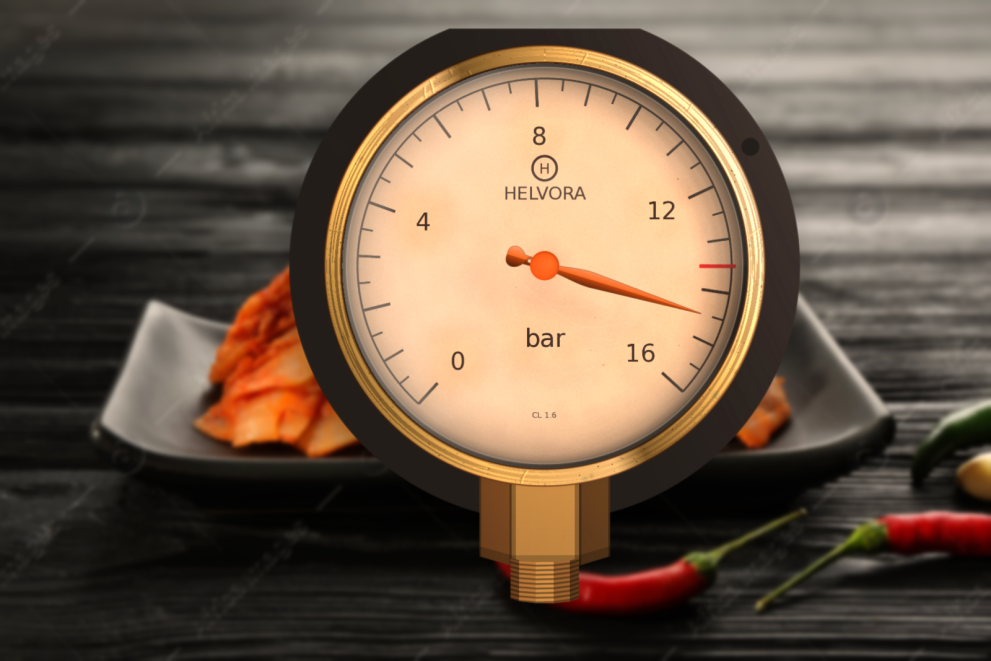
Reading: 14.5,bar
